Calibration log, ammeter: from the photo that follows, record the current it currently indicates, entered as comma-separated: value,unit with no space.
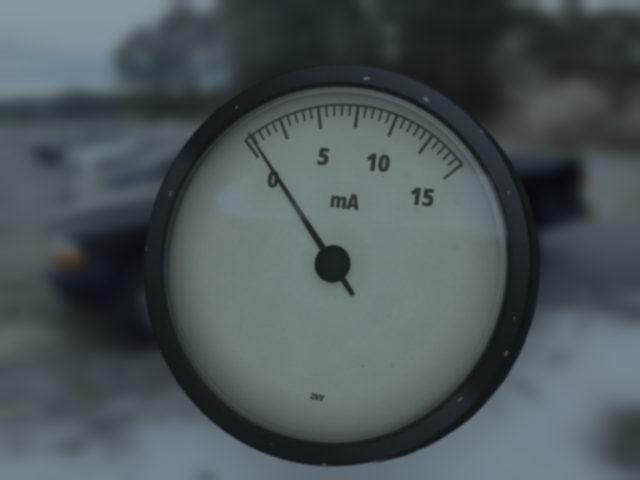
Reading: 0.5,mA
